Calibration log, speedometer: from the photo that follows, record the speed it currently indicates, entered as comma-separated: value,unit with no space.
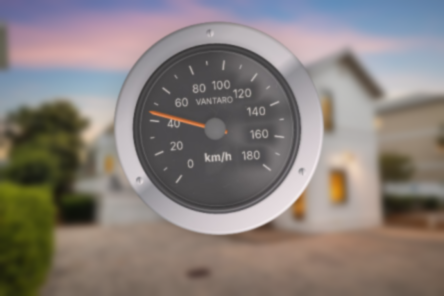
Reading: 45,km/h
